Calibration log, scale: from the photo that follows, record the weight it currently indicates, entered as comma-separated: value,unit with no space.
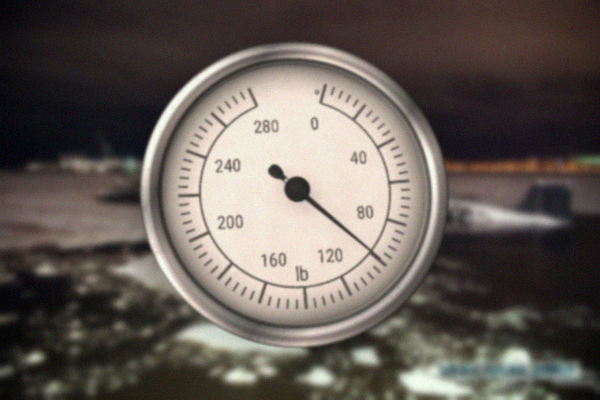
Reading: 100,lb
